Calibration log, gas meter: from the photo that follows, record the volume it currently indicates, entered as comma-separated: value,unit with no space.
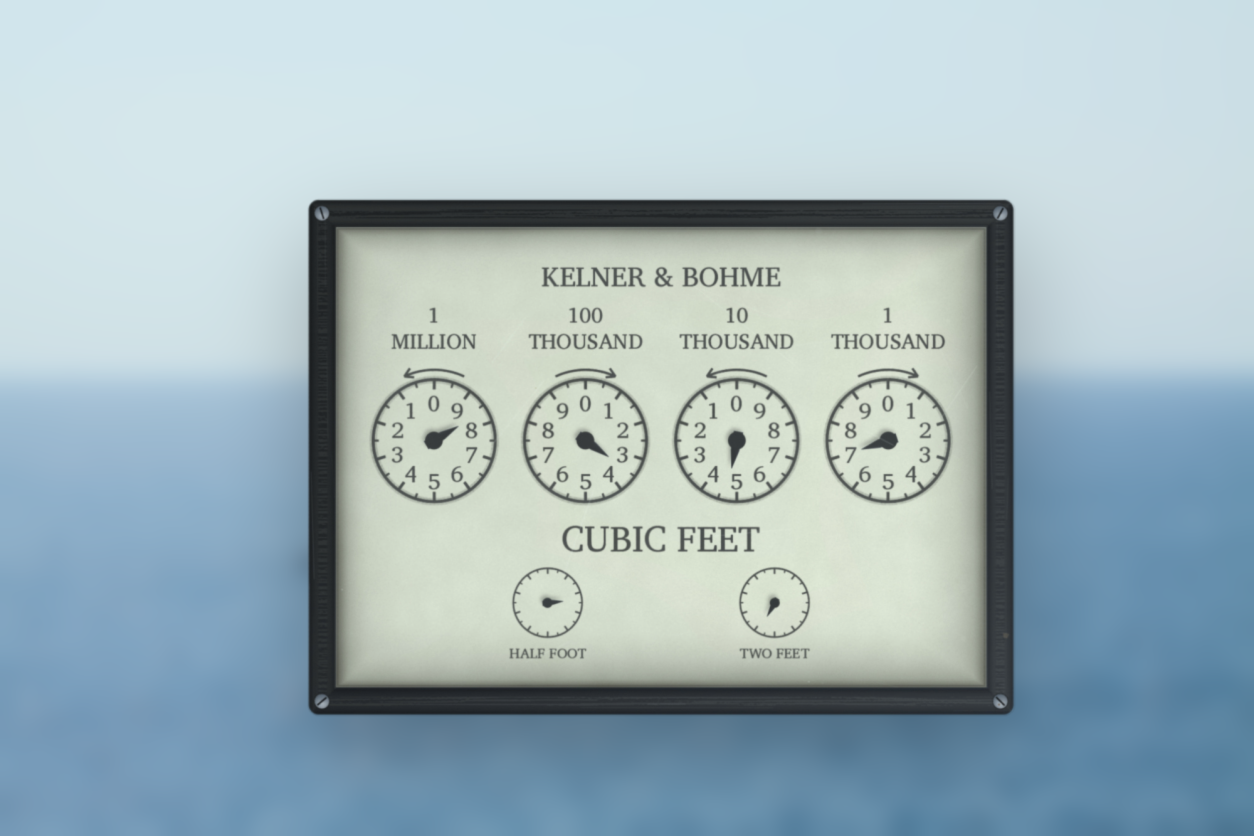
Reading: 834700,ft³
